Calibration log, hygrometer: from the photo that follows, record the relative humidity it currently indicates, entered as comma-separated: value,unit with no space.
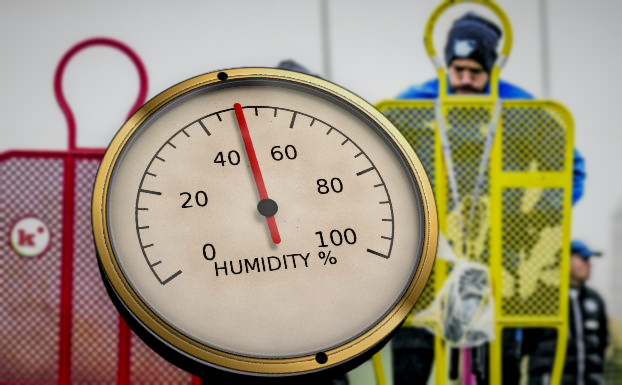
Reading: 48,%
